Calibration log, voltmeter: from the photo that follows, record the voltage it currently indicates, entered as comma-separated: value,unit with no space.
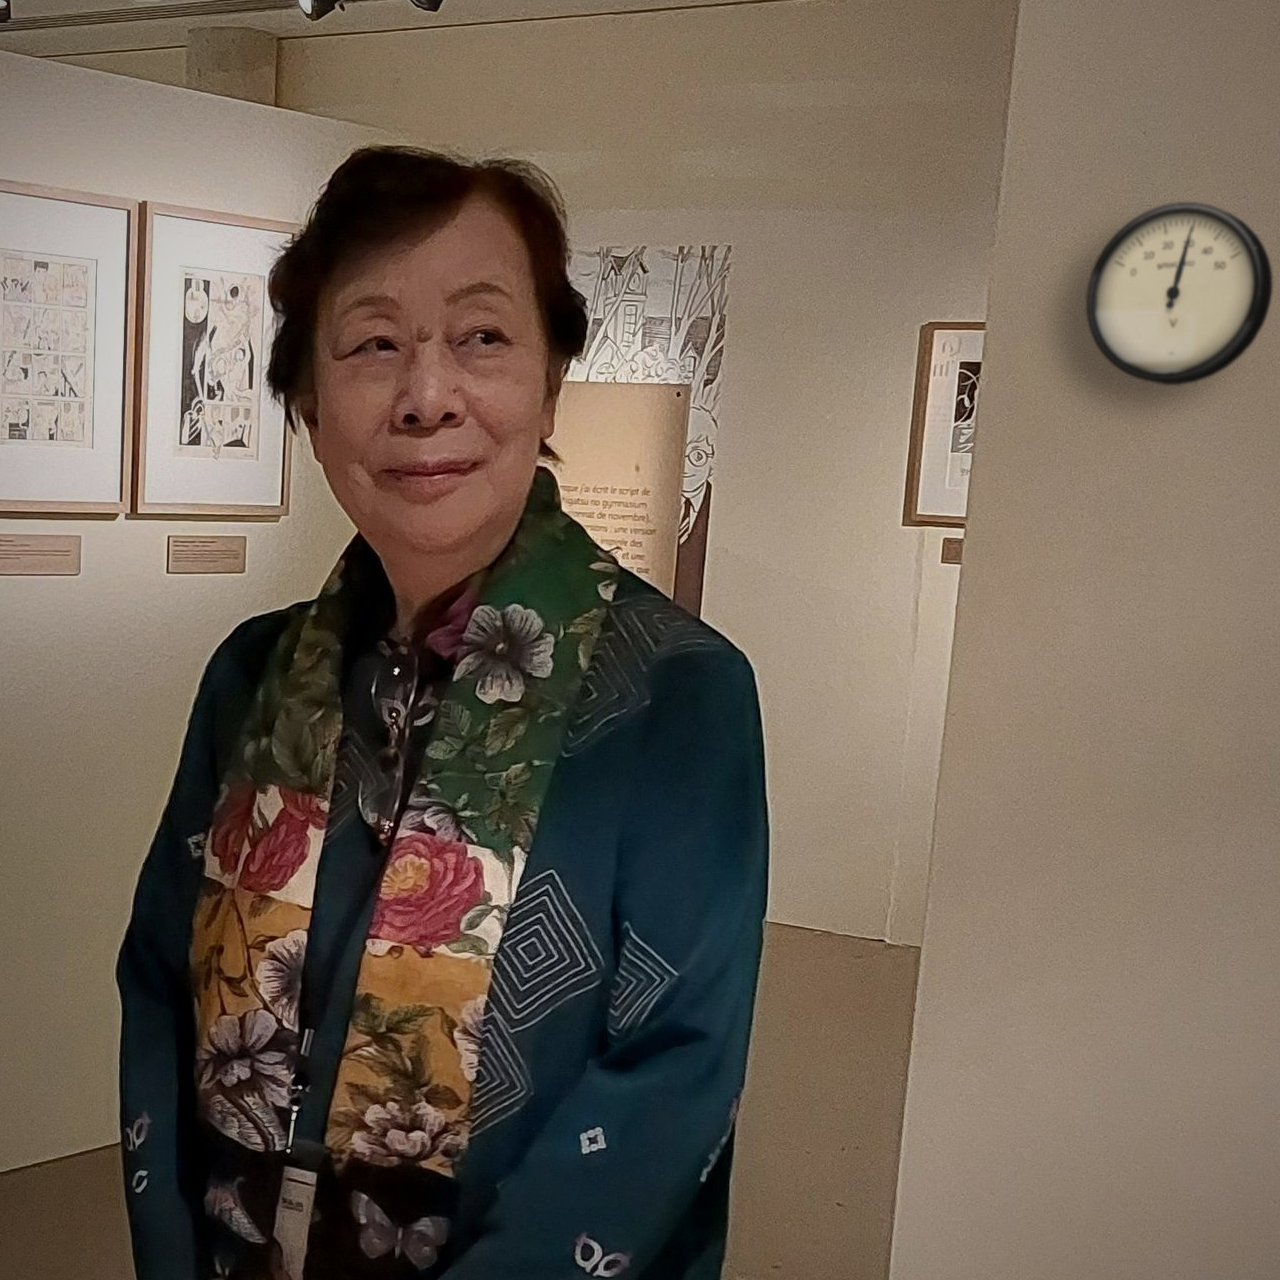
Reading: 30,V
